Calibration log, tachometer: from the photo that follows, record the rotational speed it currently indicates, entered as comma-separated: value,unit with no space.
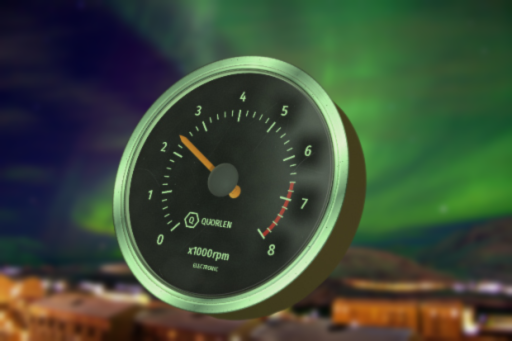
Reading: 2400,rpm
